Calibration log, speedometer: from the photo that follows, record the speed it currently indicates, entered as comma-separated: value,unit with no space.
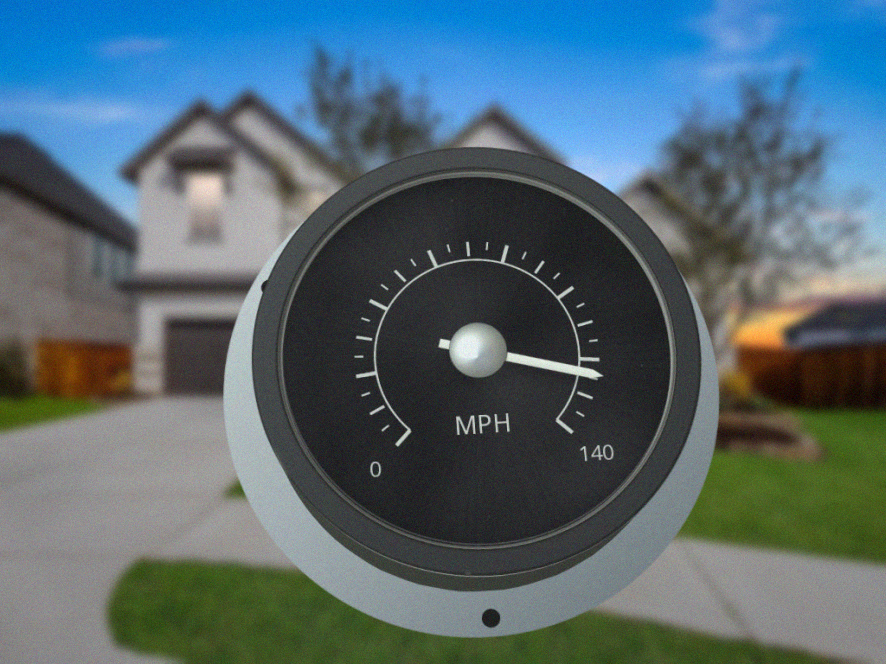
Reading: 125,mph
